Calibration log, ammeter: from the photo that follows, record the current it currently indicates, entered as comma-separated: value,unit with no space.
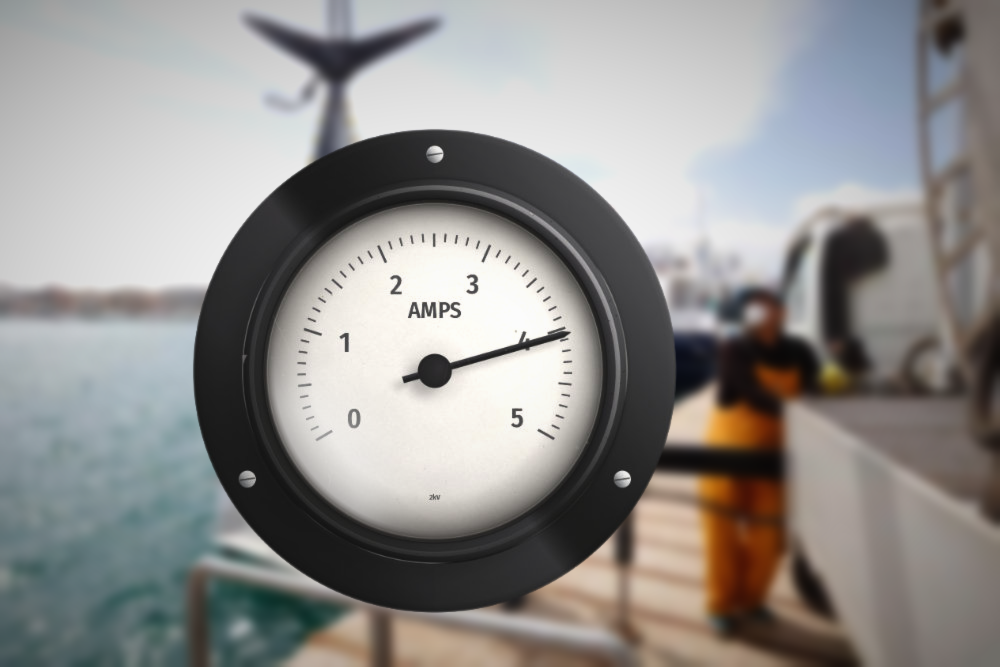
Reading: 4.05,A
